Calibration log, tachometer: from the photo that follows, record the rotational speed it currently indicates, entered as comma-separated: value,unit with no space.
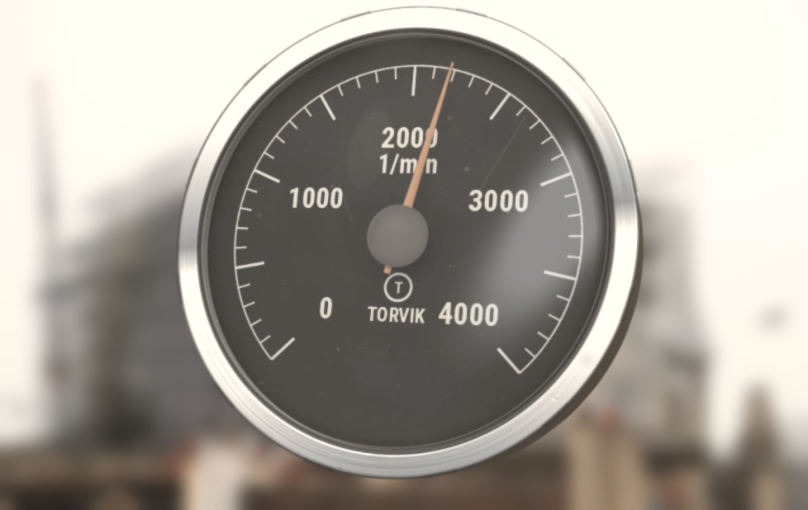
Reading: 2200,rpm
